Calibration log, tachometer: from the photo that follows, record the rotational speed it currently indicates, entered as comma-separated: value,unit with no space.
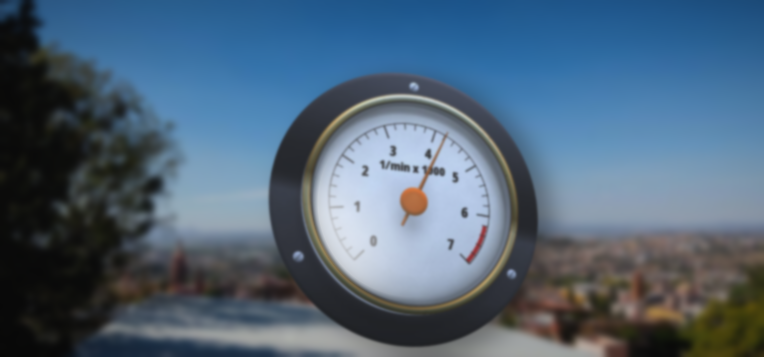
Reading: 4200,rpm
